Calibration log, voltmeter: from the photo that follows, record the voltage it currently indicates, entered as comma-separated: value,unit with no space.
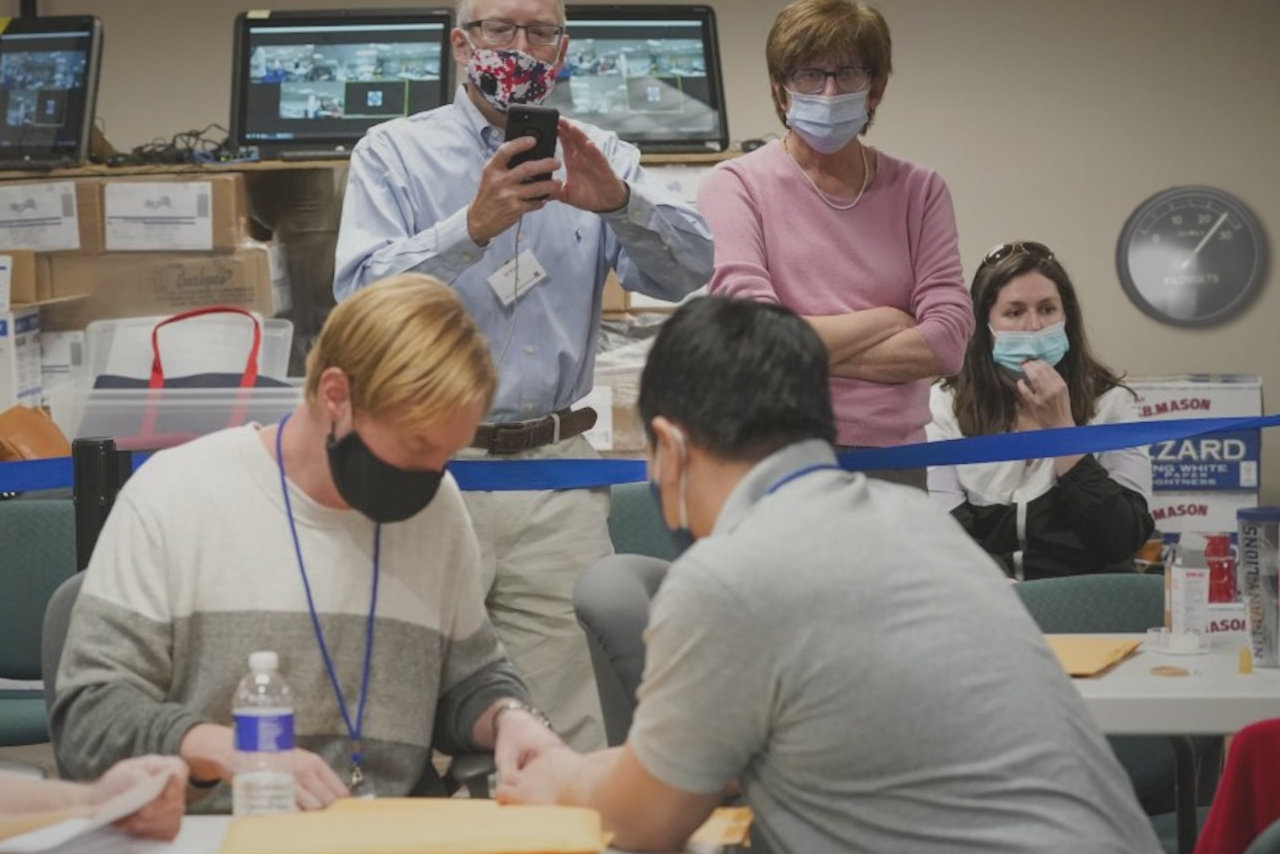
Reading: 25,kV
